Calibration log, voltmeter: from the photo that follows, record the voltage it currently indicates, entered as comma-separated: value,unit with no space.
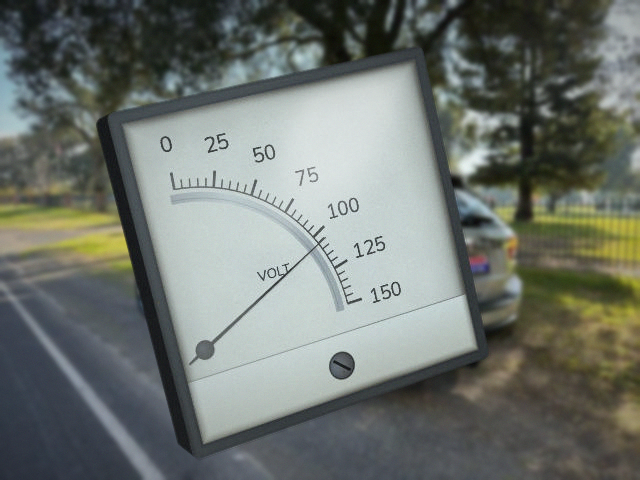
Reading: 105,V
